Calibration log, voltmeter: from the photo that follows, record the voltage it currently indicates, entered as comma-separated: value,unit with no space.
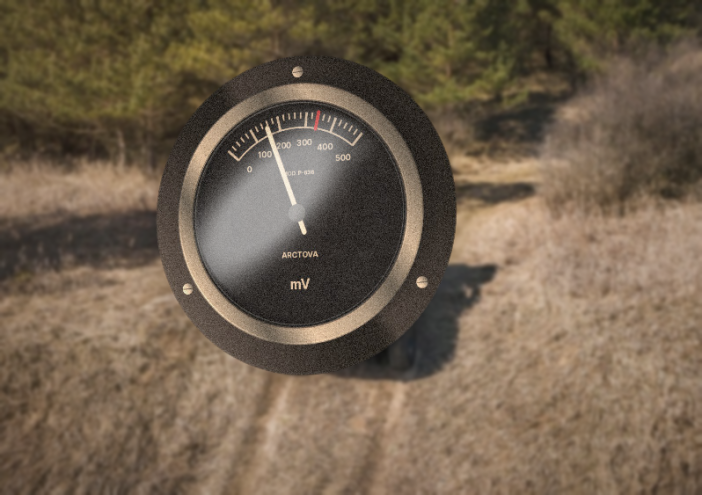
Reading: 160,mV
